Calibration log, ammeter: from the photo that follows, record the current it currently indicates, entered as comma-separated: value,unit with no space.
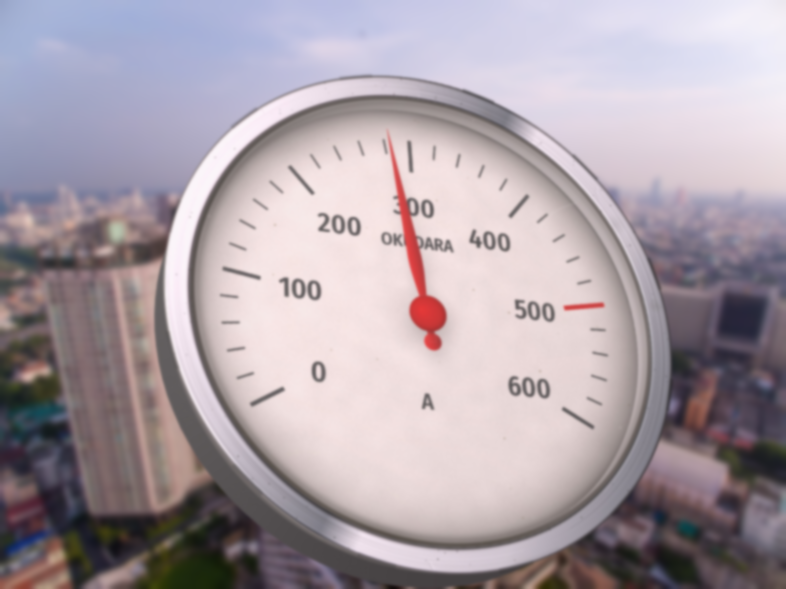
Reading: 280,A
